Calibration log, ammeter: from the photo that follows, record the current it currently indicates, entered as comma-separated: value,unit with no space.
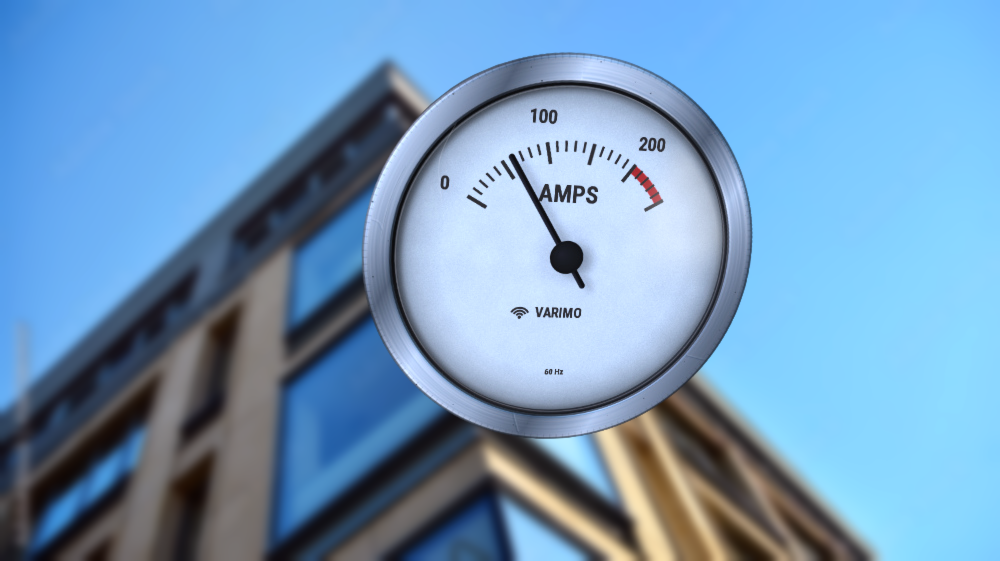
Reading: 60,A
